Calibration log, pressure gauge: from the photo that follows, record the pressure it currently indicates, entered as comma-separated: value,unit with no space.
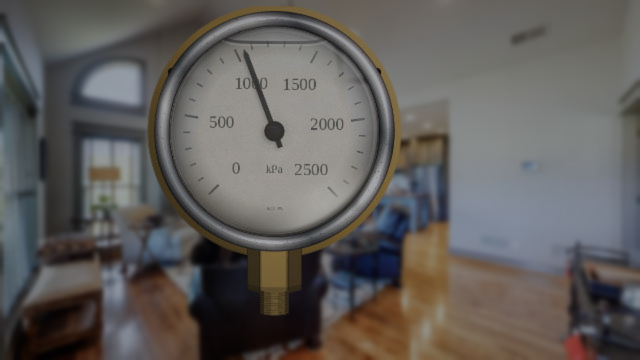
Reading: 1050,kPa
